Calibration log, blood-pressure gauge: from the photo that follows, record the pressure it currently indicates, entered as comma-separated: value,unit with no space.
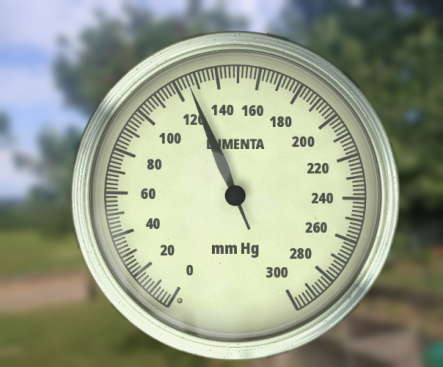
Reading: 126,mmHg
